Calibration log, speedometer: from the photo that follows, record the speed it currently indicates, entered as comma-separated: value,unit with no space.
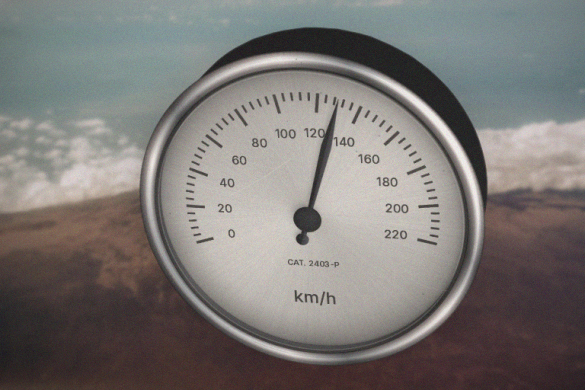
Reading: 130,km/h
